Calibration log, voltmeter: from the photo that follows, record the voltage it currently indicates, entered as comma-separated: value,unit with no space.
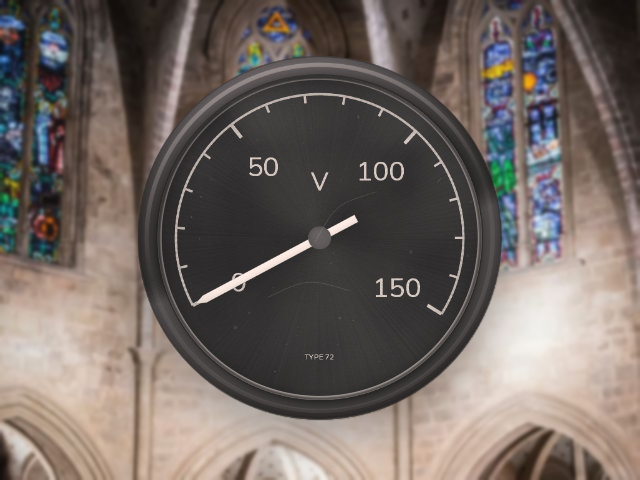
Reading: 0,V
